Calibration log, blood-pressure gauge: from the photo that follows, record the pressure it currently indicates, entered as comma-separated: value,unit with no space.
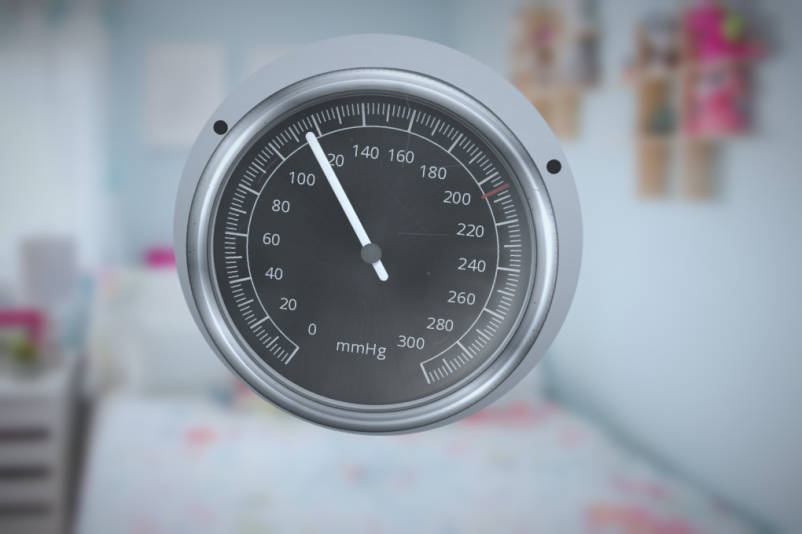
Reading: 116,mmHg
